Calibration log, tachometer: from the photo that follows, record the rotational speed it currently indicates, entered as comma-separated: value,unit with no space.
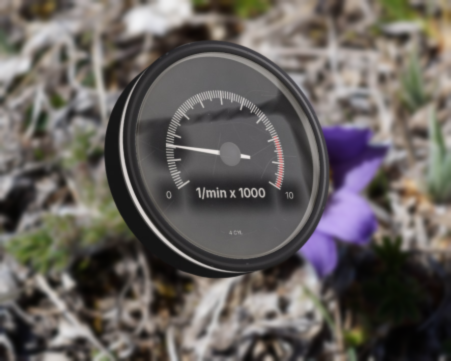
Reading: 1500,rpm
